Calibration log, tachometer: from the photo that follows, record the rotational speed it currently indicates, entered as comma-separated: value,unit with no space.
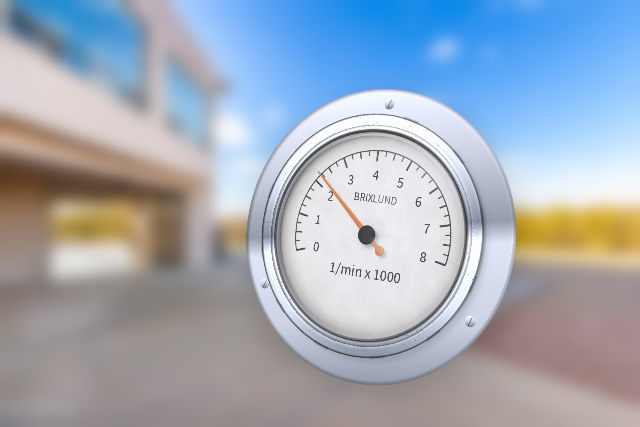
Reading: 2250,rpm
